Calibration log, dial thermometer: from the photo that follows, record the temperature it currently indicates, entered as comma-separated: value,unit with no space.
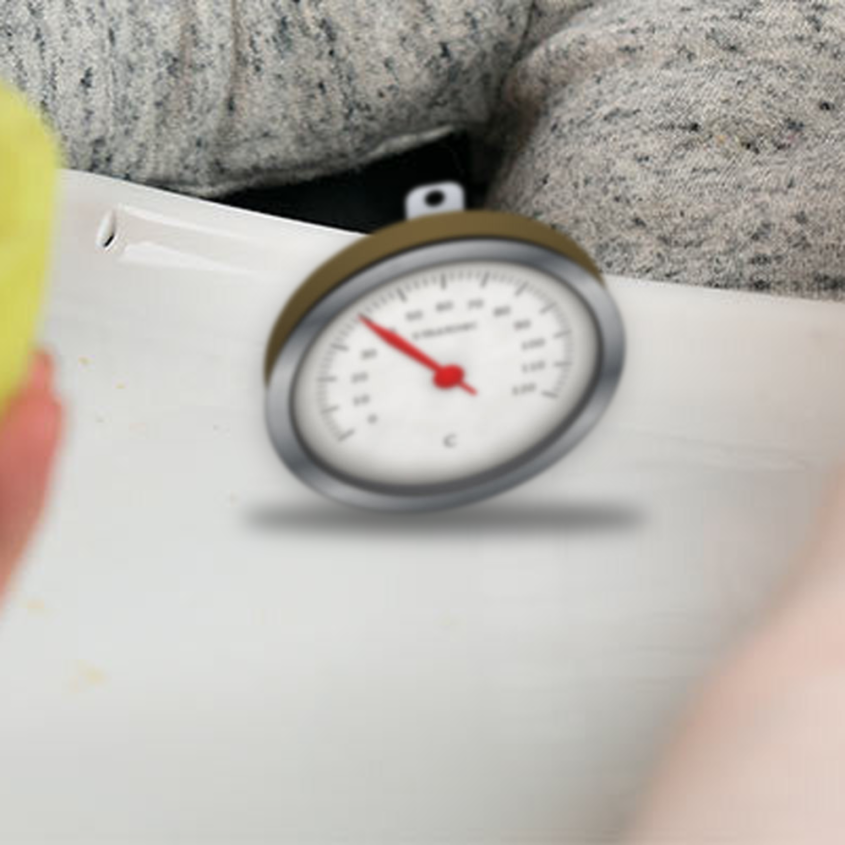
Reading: 40,°C
